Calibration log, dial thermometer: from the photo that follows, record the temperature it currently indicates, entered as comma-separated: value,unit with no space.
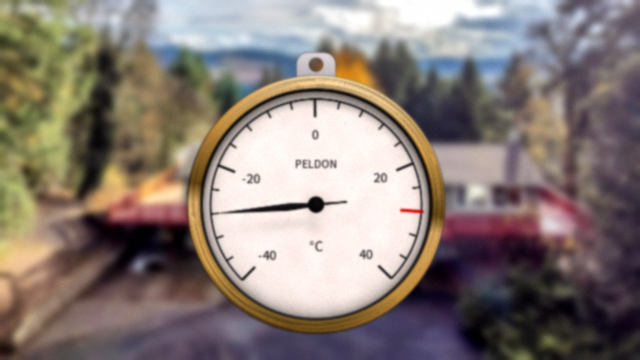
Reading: -28,°C
